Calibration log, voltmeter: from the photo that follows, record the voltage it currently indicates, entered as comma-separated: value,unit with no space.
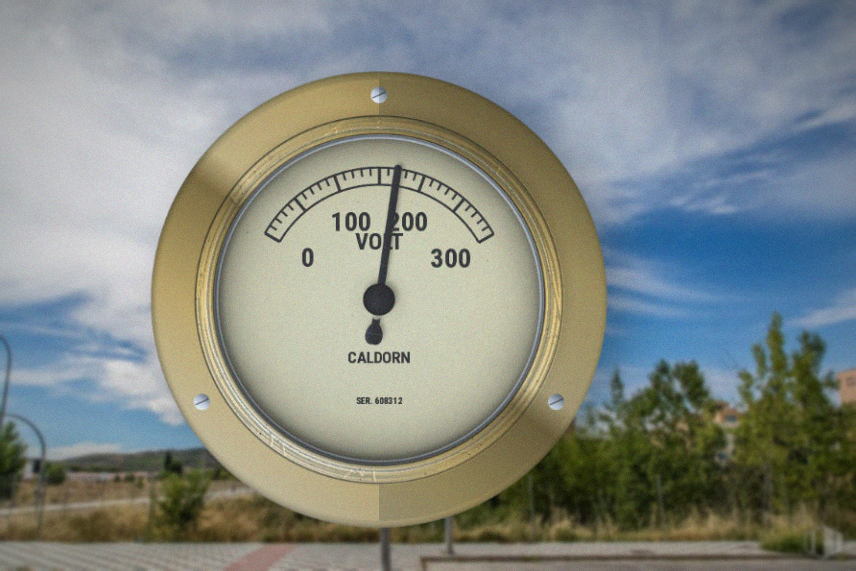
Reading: 170,V
